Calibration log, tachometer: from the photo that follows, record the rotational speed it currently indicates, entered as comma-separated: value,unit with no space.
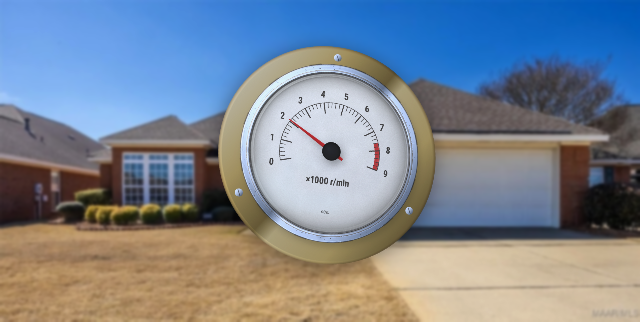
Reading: 2000,rpm
